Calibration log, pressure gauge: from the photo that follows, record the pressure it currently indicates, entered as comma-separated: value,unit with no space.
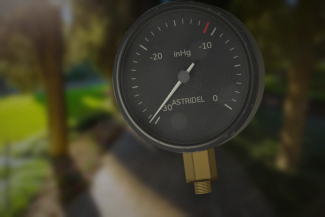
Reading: -29.5,inHg
